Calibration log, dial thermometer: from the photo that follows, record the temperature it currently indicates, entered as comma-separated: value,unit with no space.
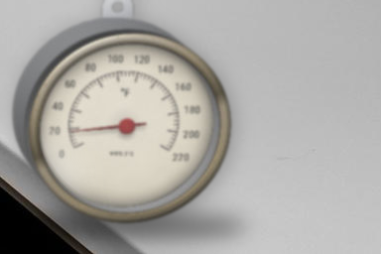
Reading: 20,°F
